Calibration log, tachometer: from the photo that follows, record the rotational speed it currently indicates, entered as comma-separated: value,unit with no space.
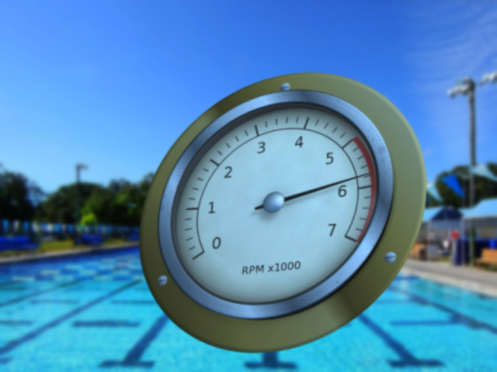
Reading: 5800,rpm
